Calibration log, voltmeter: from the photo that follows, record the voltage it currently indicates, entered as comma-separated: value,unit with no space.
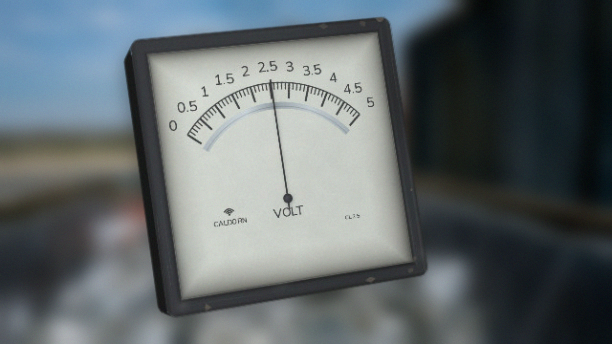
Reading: 2.5,V
